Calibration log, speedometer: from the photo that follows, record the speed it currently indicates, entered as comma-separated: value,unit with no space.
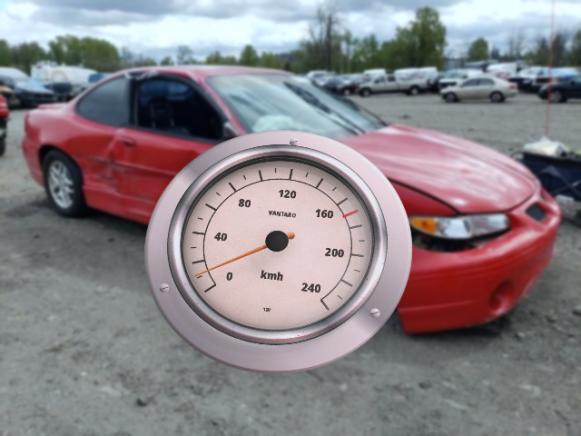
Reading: 10,km/h
